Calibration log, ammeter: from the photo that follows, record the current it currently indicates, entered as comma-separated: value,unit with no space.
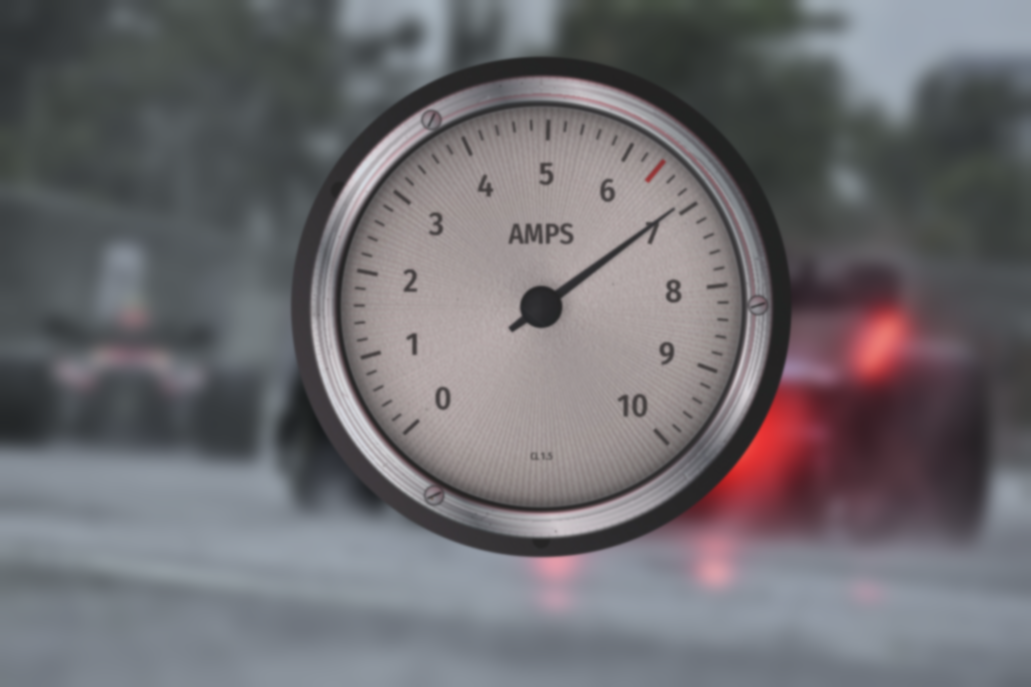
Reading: 6.9,A
